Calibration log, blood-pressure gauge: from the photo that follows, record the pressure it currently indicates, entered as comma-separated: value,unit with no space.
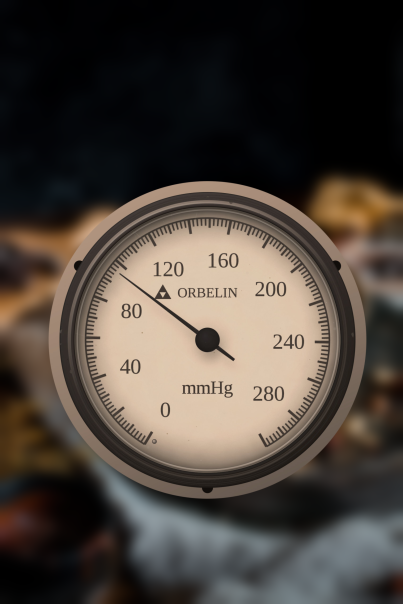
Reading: 96,mmHg
